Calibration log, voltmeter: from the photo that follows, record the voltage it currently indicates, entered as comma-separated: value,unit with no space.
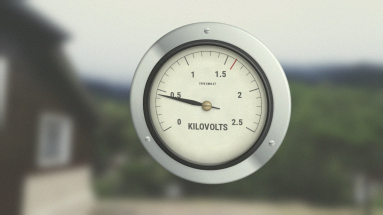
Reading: 0.45,kV
